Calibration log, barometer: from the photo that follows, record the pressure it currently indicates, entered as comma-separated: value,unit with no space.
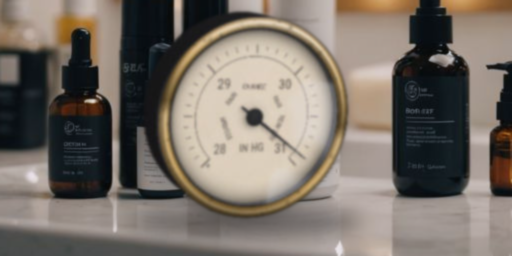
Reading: 30.9,inHg
